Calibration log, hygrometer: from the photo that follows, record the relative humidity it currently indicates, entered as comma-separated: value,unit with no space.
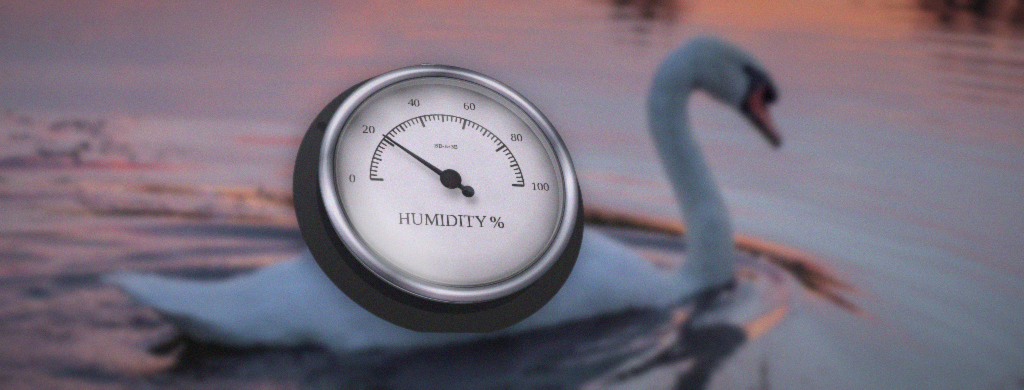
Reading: 20,%
